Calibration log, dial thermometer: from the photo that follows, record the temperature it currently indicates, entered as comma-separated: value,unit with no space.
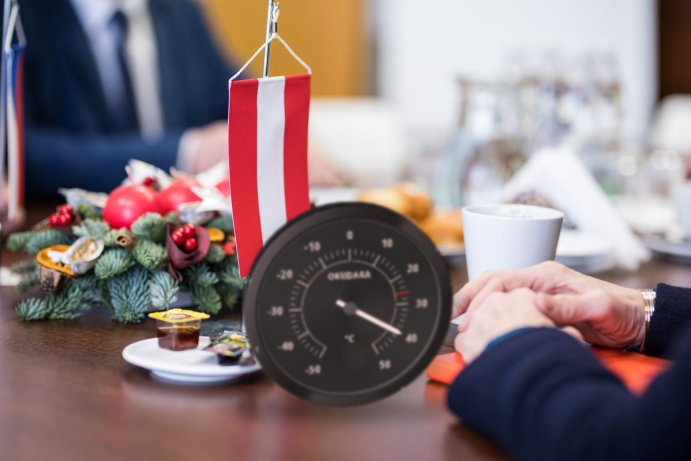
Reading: 40,°C
